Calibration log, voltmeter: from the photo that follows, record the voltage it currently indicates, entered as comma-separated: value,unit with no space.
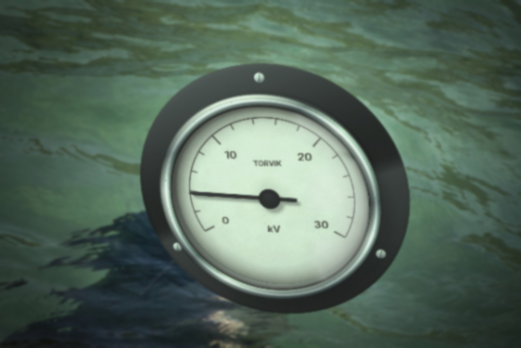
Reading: 4,kV
